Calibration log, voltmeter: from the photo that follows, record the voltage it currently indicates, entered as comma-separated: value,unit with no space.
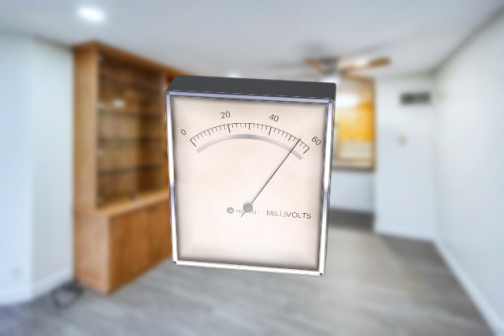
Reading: 54,mV
